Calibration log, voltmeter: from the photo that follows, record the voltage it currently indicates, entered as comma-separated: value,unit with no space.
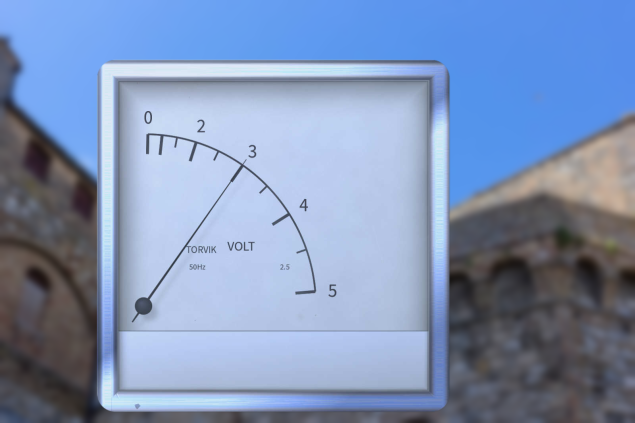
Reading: 3,V
